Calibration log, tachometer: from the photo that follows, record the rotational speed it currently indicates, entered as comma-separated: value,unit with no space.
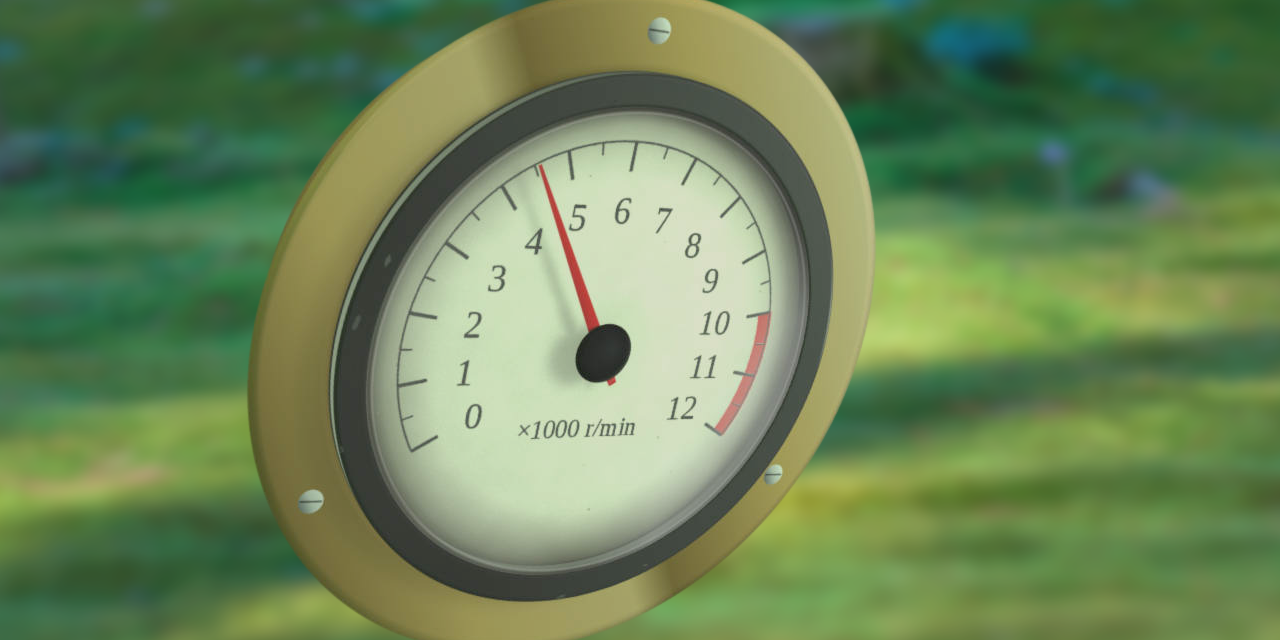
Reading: 4500,rpm
